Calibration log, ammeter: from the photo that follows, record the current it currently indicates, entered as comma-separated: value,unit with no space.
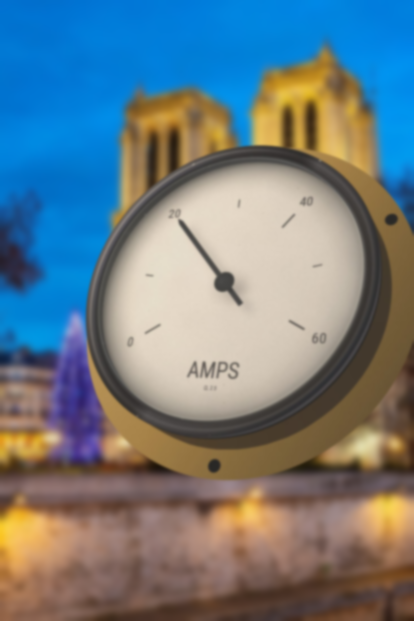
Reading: 20,A
